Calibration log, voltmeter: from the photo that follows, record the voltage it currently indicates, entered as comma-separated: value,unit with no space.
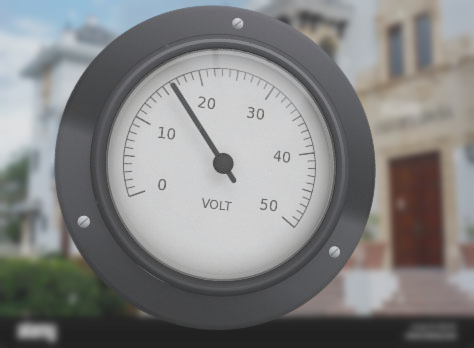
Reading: 16,V
